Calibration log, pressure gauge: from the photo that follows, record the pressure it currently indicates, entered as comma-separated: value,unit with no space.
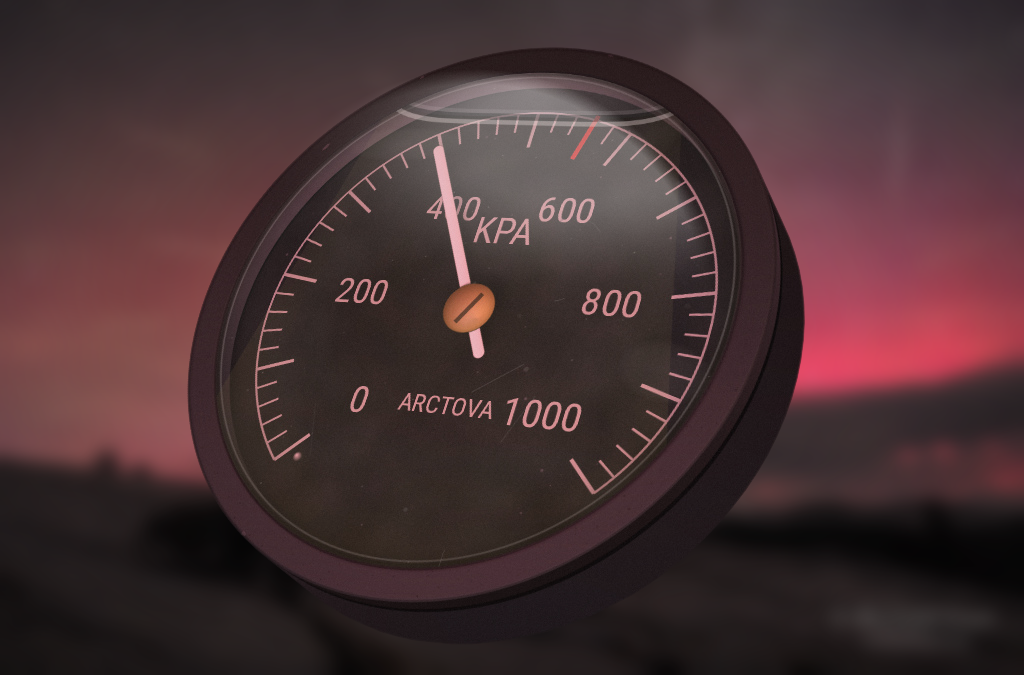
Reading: 400,kPa
